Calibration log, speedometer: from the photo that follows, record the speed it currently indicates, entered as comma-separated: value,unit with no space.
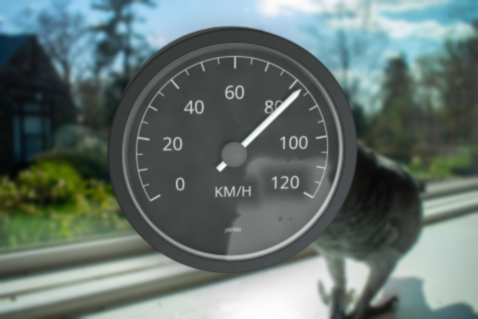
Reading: 82.5,km/h
